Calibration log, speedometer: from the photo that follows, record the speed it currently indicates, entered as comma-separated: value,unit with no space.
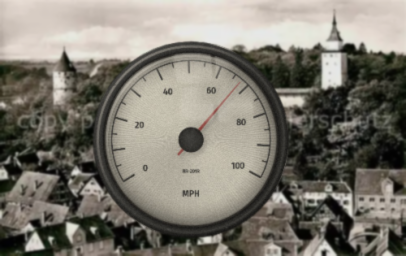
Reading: 67.5,mph
